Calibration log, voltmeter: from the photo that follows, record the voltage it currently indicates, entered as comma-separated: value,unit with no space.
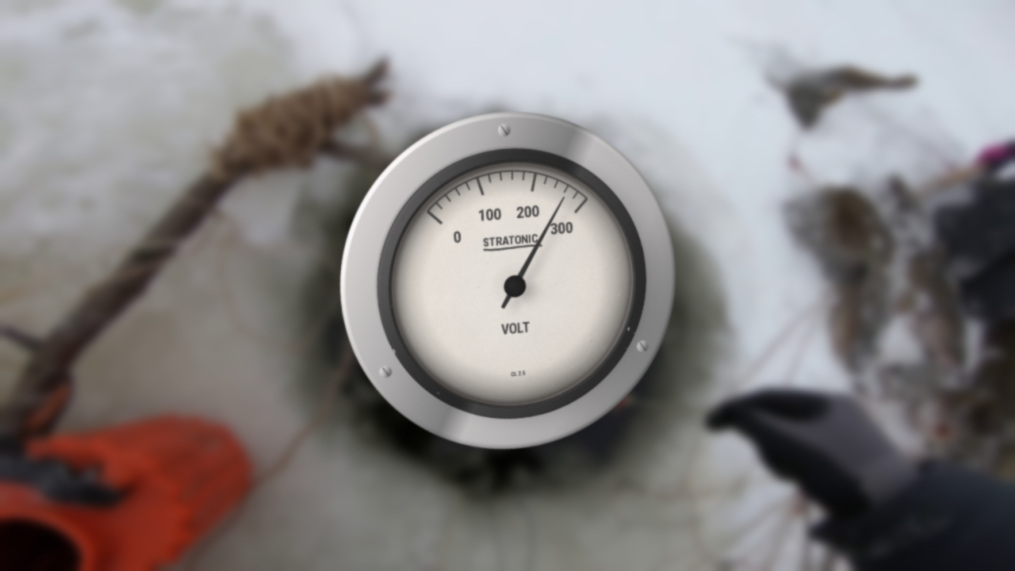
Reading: 260,V
